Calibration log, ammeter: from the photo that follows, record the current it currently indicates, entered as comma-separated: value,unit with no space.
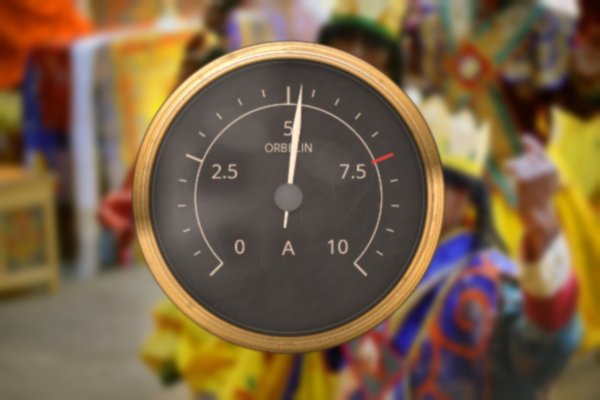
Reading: 5.25,A
